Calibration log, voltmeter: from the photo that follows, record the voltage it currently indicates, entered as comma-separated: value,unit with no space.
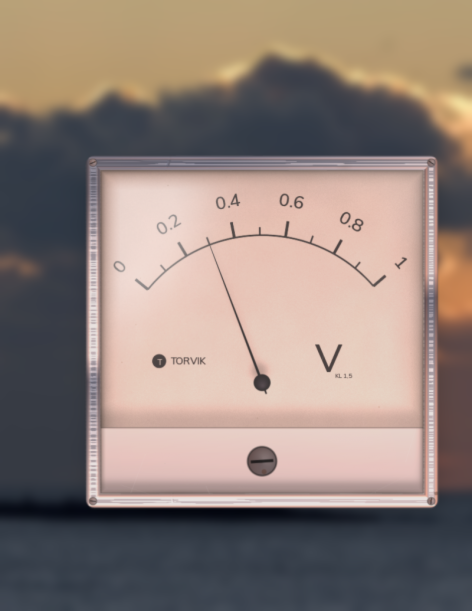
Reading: 0.3,V
